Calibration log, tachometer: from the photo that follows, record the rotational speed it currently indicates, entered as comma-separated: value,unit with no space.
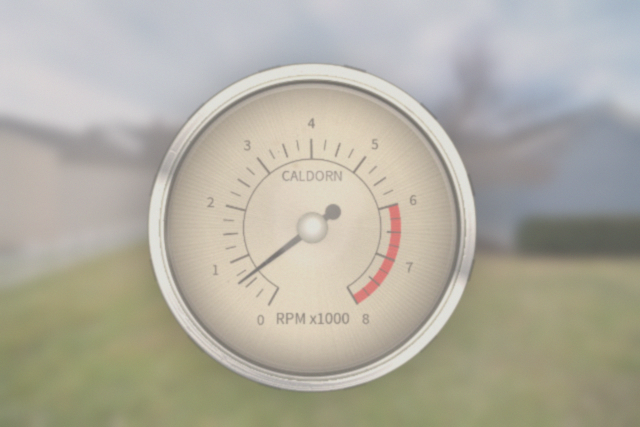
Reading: 625,rpm
